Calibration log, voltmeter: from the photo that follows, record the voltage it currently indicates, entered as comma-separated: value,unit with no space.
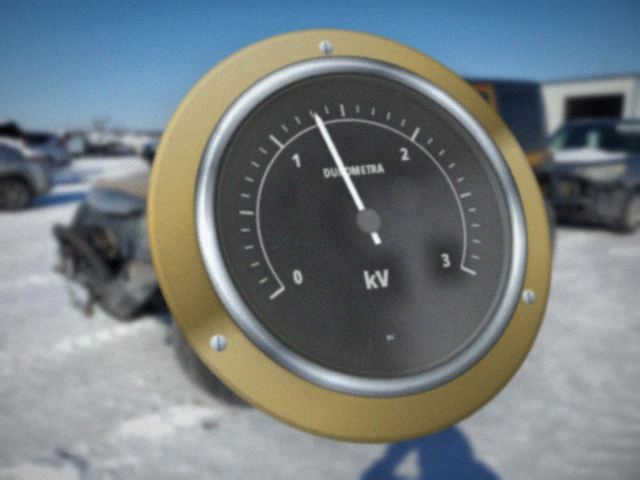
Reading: 1.3,kV
